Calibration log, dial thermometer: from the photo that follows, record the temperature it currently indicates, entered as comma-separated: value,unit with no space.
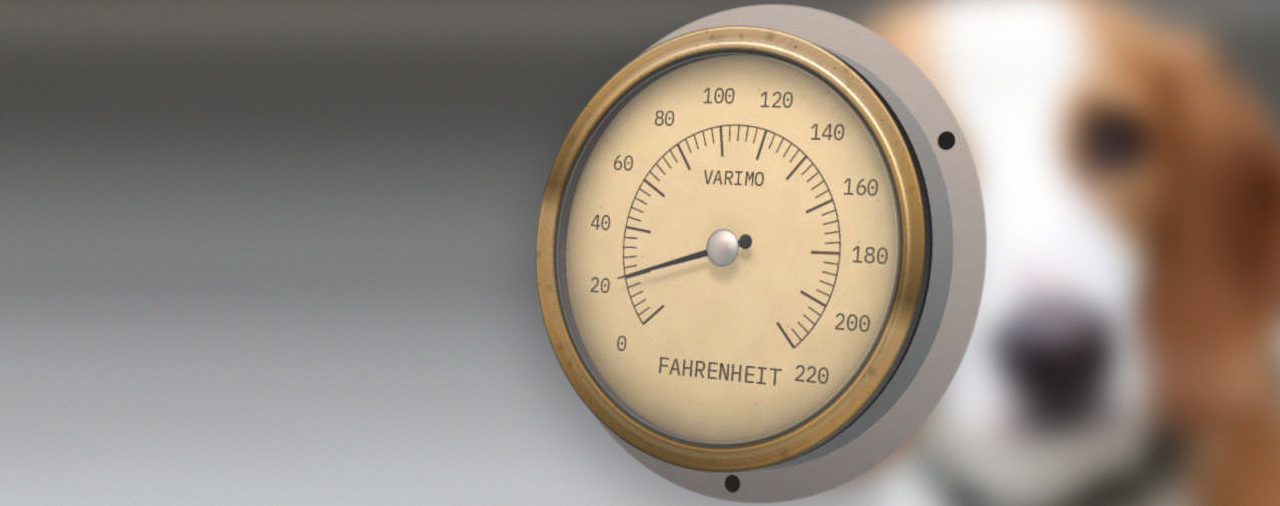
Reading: 20,°F
